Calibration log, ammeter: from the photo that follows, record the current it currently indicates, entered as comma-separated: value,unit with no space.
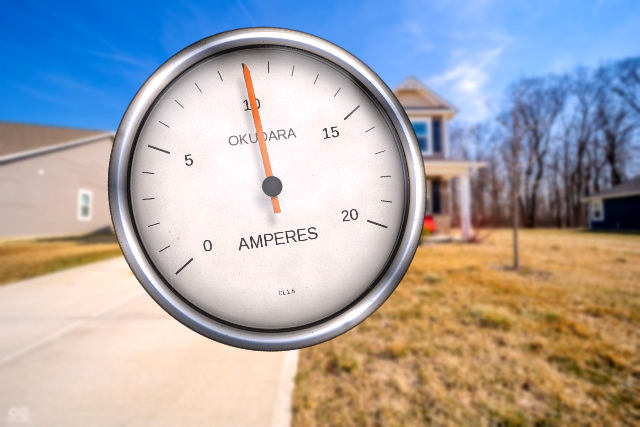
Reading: 10,A
